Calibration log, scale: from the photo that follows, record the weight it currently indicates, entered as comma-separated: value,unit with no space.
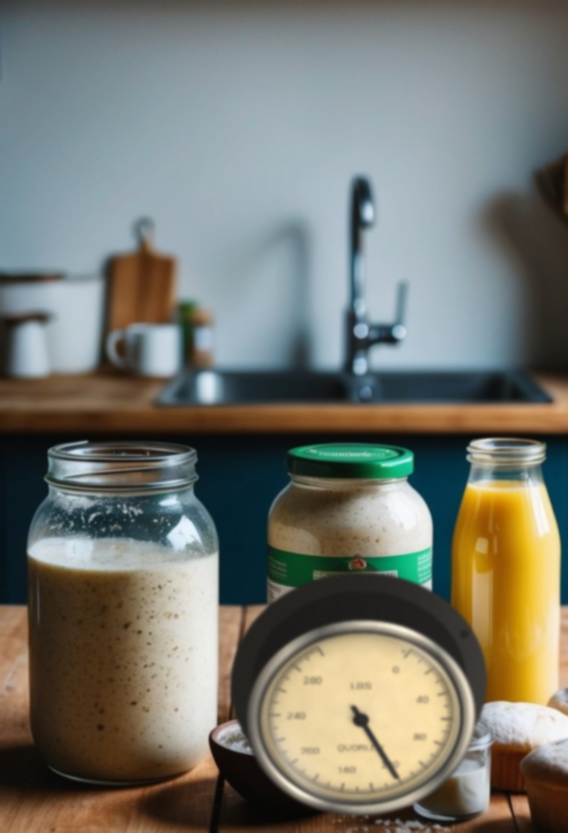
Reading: 120,lb
